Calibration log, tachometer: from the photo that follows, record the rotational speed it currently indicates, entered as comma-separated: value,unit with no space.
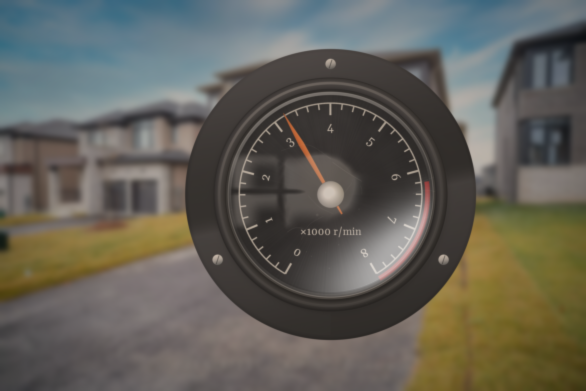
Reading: 3200,rpm
